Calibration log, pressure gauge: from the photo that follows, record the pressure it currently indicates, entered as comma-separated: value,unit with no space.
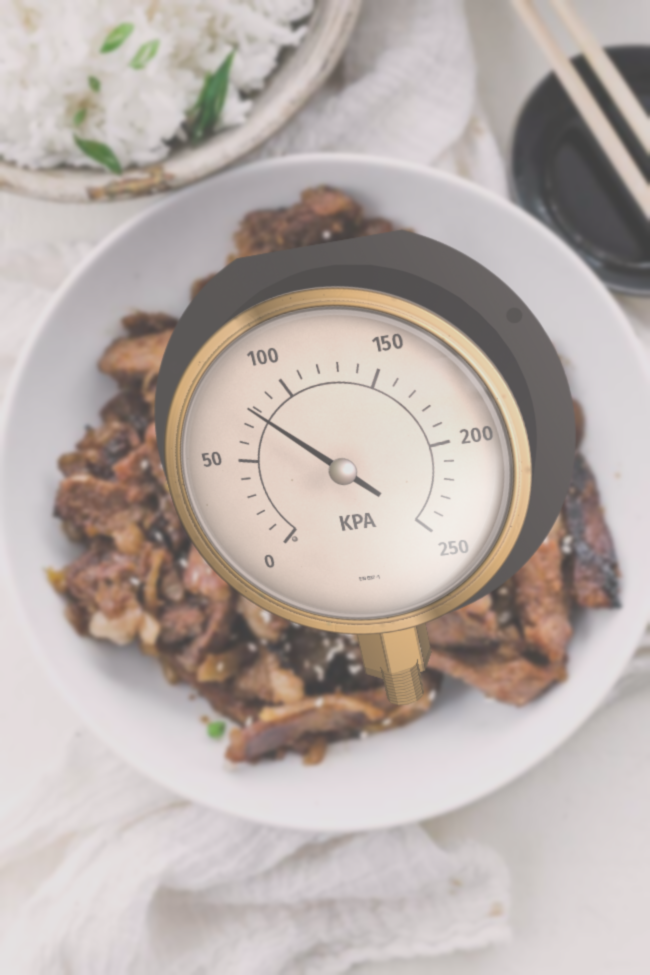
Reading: 80,kPa
